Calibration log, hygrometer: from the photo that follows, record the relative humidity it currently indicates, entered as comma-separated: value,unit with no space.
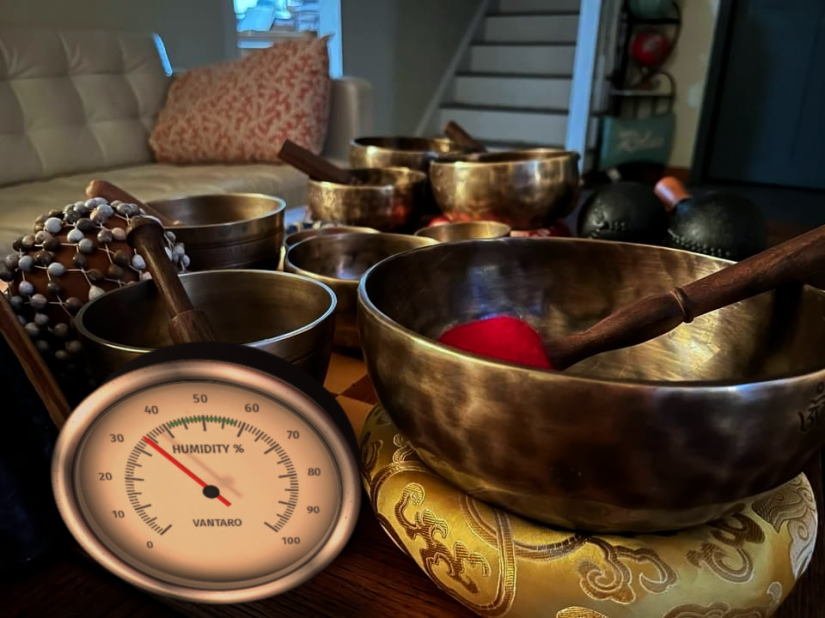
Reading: 35,%
